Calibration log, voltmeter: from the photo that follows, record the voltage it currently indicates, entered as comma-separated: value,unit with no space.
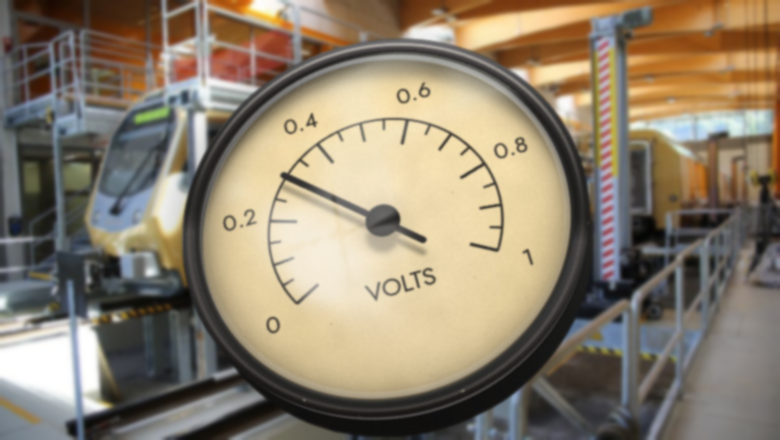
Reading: 0.3,V
